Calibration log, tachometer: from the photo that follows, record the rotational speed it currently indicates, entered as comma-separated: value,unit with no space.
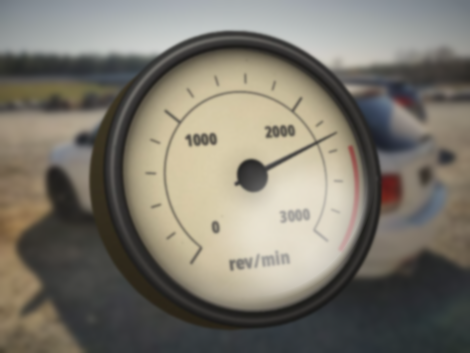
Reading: 2300,rpm
